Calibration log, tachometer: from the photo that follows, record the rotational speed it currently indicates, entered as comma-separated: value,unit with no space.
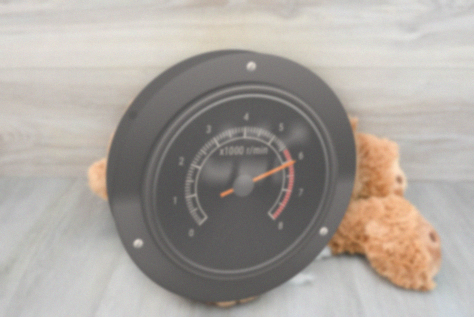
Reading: 6000,rpm
